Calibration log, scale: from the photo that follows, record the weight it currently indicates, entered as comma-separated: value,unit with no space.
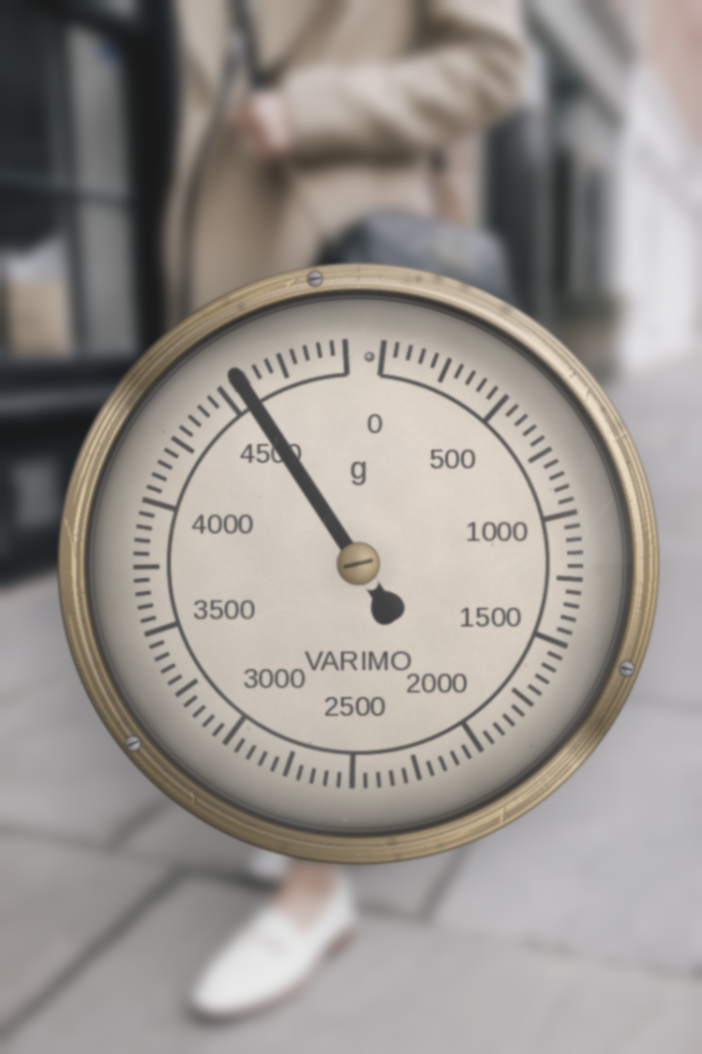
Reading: 4575,g
